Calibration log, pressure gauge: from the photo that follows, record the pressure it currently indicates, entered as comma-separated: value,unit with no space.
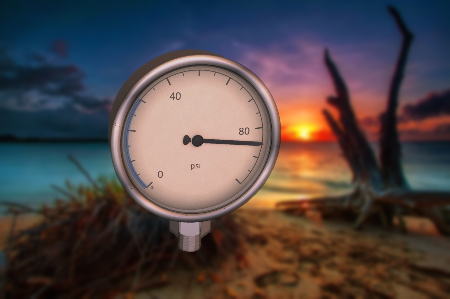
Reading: 85,psi
